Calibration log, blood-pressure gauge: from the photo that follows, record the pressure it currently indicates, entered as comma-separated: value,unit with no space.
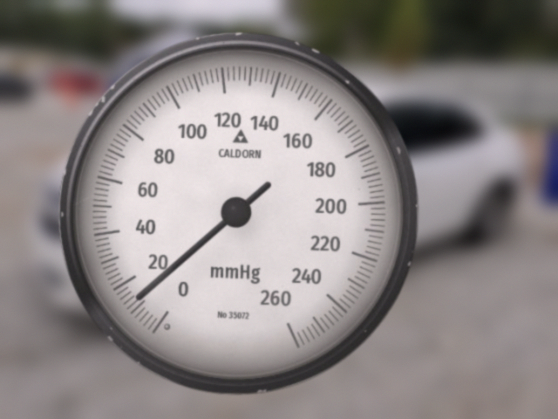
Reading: 12,mmHg
